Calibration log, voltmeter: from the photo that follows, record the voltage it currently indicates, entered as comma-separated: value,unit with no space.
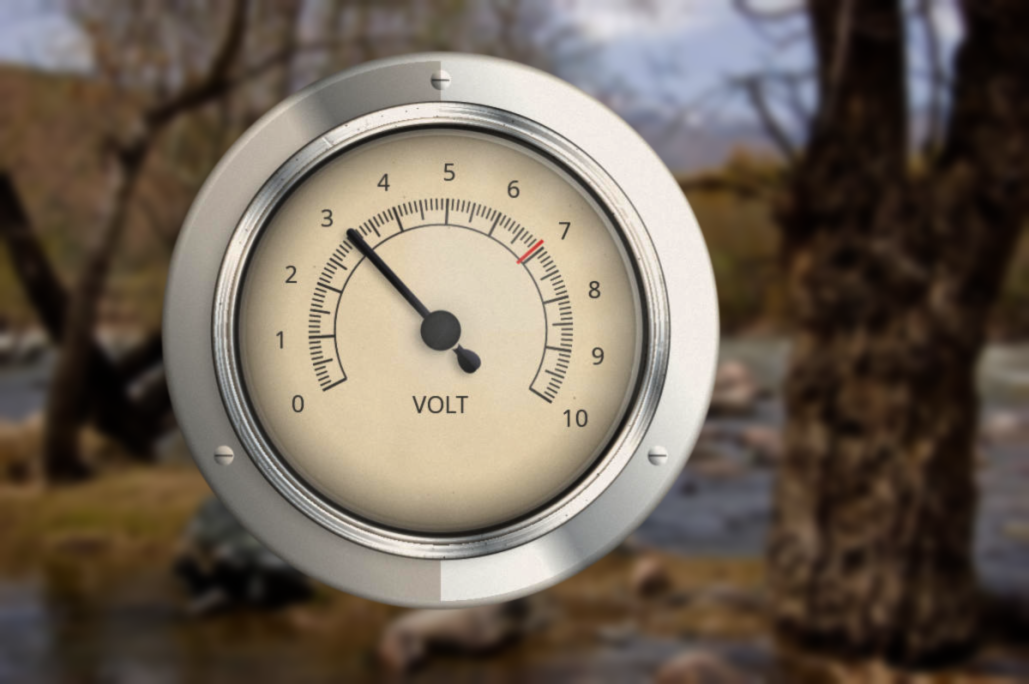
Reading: 3.1,V
